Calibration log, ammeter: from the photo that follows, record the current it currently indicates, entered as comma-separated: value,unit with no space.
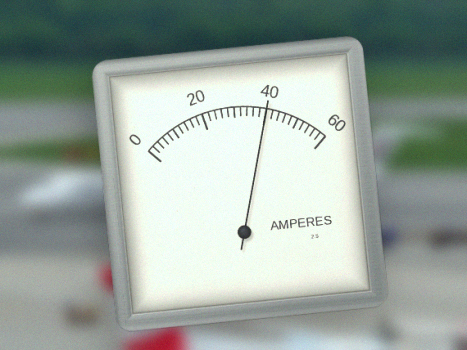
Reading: 40,A
